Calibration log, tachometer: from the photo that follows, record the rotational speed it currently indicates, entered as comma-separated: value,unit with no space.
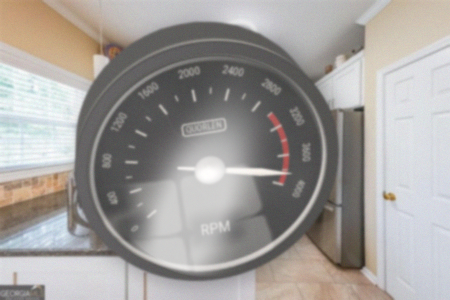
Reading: 3800,rpm
